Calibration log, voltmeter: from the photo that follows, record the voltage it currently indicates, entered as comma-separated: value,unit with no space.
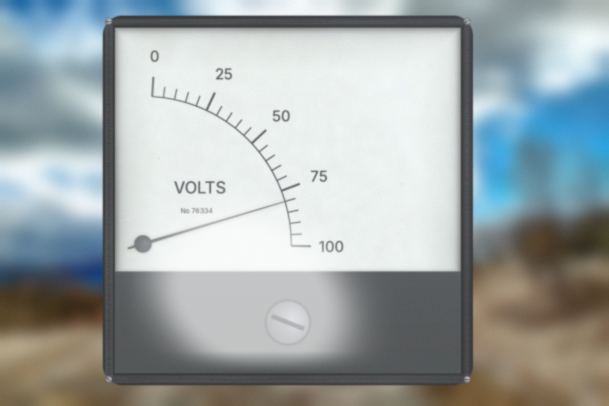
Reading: 80,V
